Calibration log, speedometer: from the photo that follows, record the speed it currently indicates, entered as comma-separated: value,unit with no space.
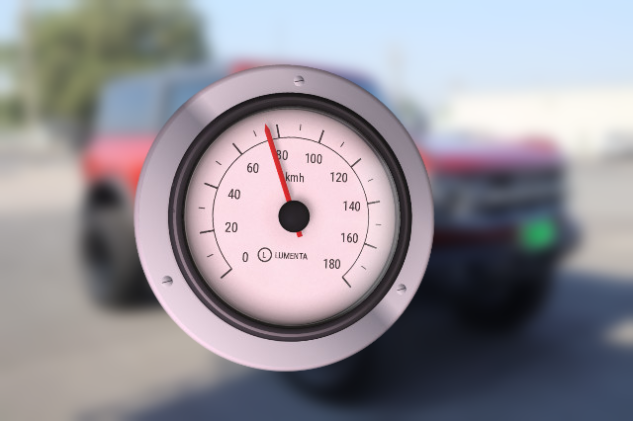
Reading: 75,km/h
